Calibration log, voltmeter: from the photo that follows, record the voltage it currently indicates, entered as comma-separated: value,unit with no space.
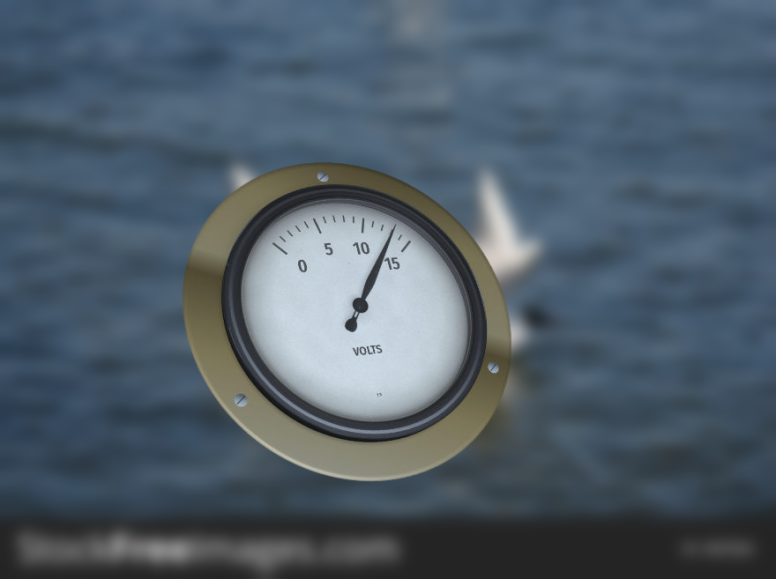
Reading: 13,V
